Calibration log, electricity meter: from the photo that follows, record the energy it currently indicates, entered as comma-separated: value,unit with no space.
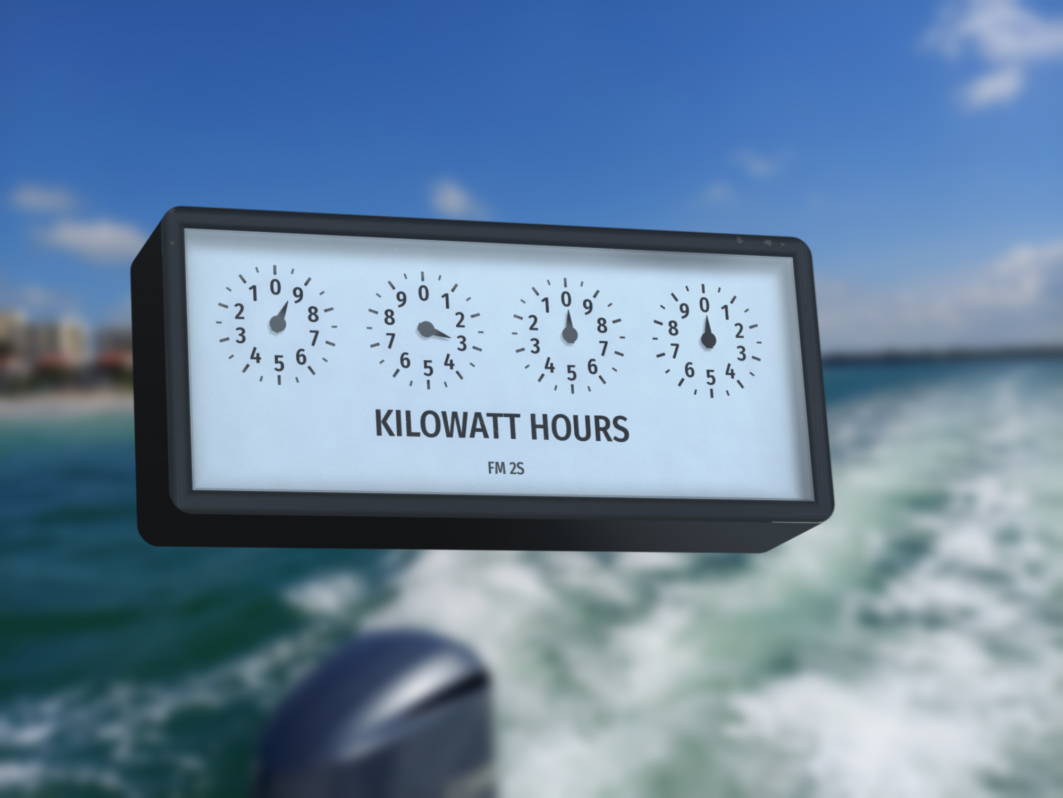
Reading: 9300,kWh
